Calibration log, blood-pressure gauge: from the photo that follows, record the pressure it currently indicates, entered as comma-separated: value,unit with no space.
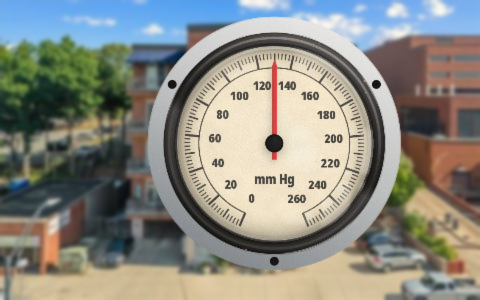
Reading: 130,mmHg
